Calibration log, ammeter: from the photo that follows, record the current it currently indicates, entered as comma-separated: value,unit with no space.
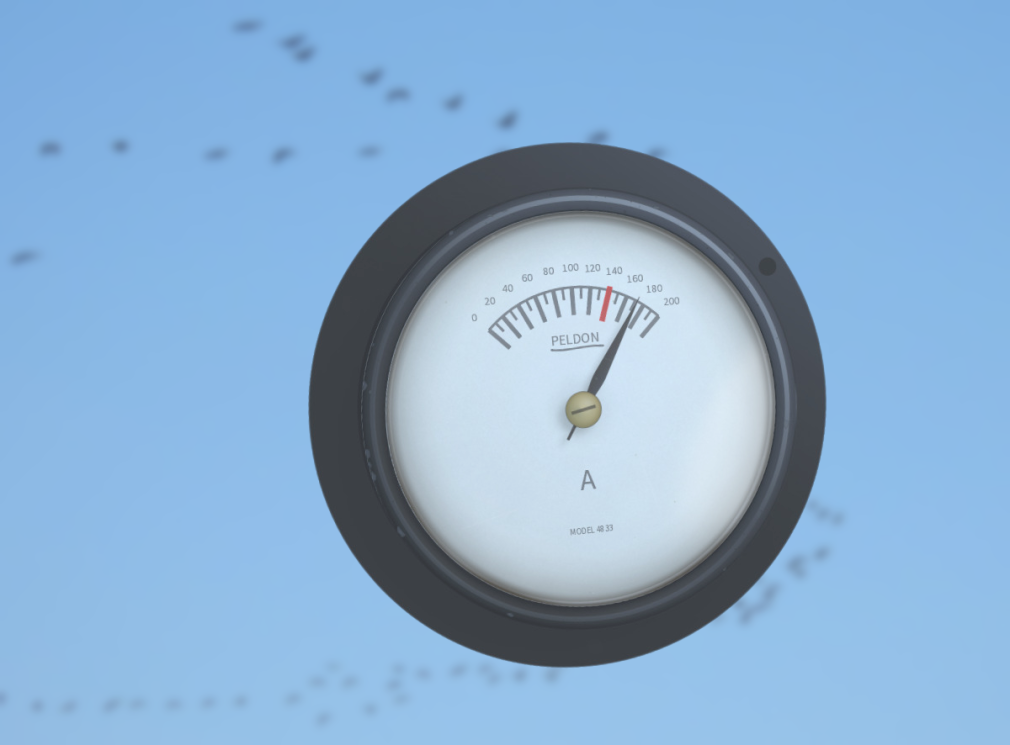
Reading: 170,A
